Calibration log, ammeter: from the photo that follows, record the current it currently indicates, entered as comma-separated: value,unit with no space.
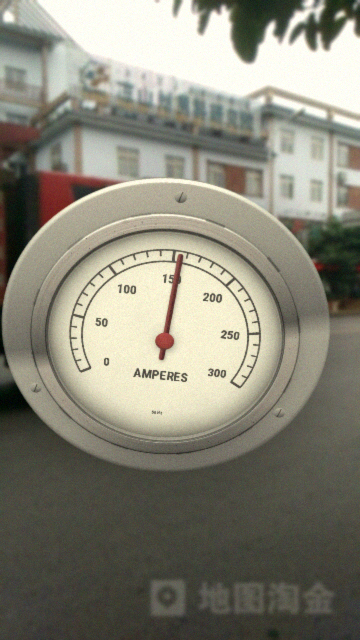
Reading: 155,A
